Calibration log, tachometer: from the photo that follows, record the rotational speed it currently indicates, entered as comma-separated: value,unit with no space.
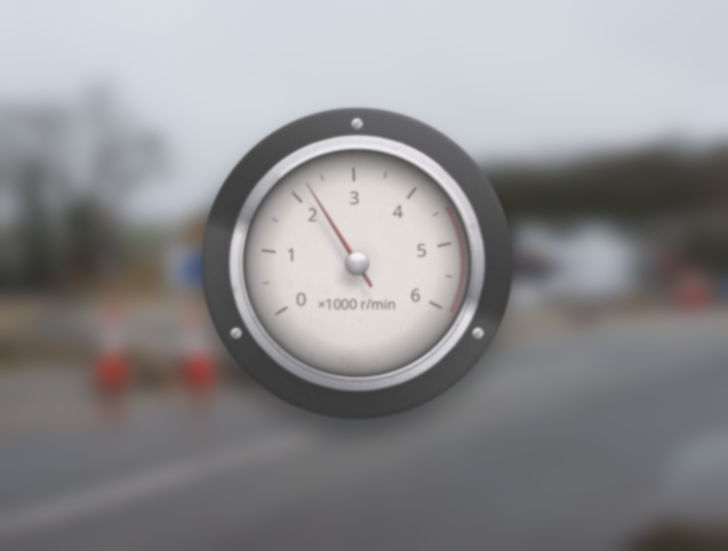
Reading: 2250,rpm
